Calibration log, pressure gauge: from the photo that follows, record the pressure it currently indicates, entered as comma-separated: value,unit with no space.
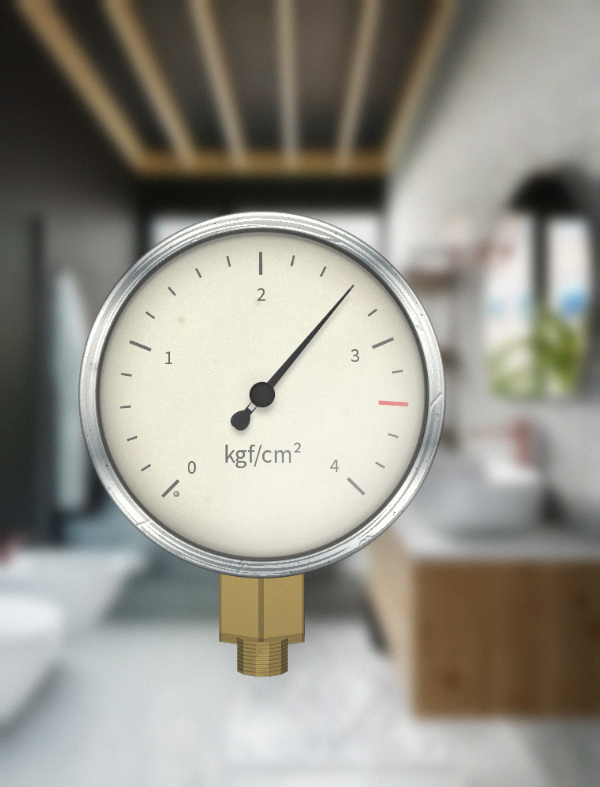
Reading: 2.6,kg/cm²
